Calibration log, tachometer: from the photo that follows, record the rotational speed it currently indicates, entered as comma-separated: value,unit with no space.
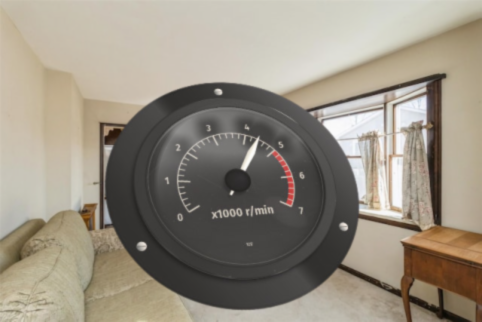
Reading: 4400,rpm
